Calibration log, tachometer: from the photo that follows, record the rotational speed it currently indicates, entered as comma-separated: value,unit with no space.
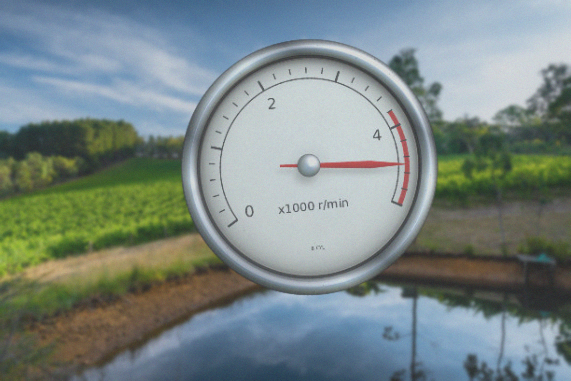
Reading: 4500,rpm
